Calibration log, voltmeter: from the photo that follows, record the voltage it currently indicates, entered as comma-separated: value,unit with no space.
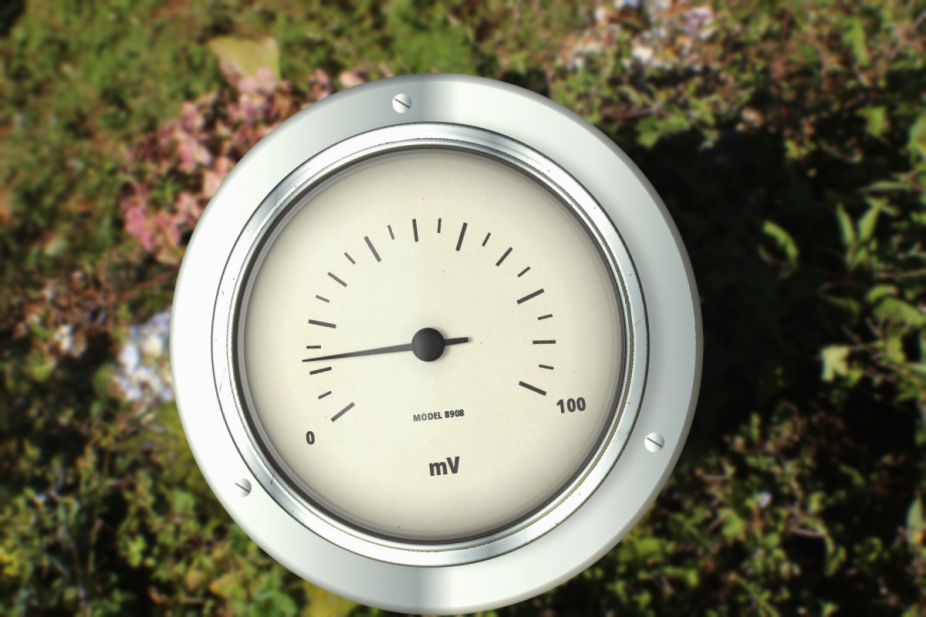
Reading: 12.5,mV
